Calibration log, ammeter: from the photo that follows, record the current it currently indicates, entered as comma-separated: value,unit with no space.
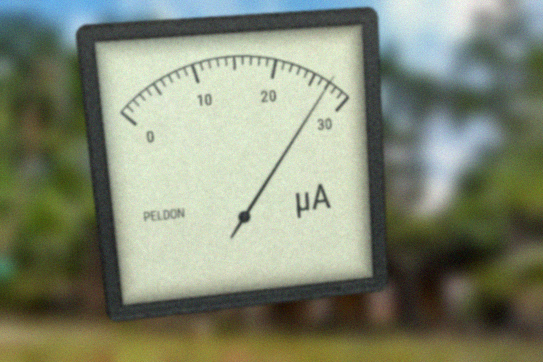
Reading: 27,µA
